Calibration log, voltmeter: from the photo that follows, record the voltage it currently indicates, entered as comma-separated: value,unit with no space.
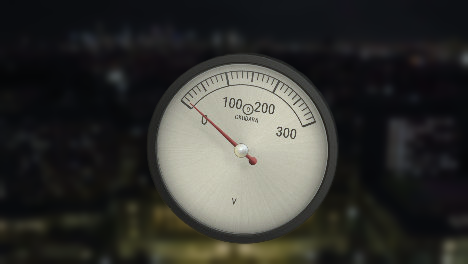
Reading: 10,V
